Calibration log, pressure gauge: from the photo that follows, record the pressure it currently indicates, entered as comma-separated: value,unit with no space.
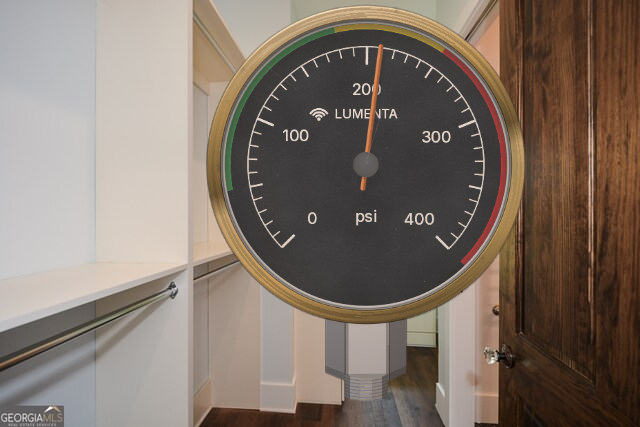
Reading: 210,psi
